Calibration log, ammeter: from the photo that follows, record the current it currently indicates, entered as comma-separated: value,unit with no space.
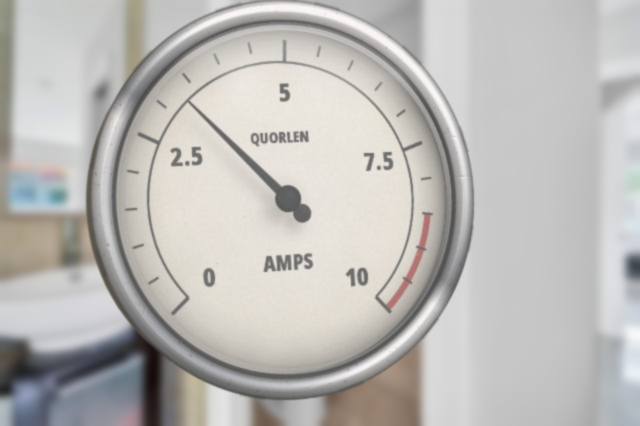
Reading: 3.25,A
